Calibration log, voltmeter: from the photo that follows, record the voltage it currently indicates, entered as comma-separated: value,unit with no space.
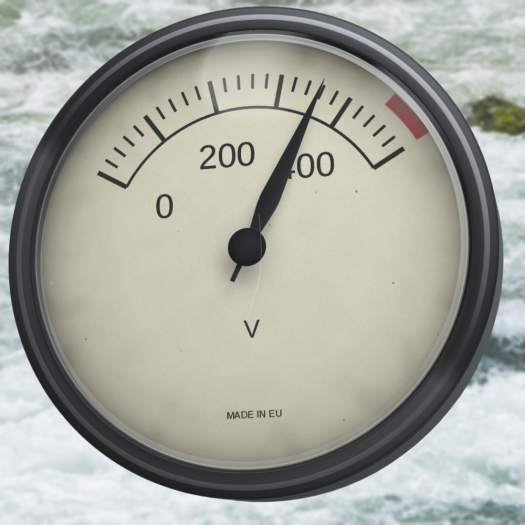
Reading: 360,V
